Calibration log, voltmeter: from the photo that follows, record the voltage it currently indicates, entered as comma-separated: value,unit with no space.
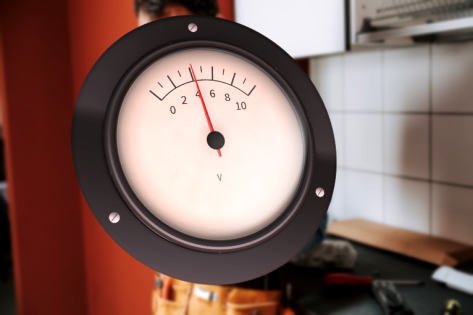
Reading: 4,V
